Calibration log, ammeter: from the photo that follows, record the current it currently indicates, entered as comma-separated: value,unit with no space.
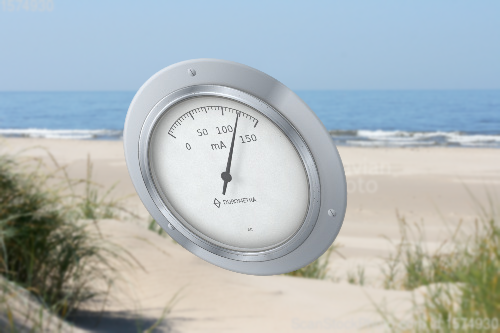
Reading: 125,mA
